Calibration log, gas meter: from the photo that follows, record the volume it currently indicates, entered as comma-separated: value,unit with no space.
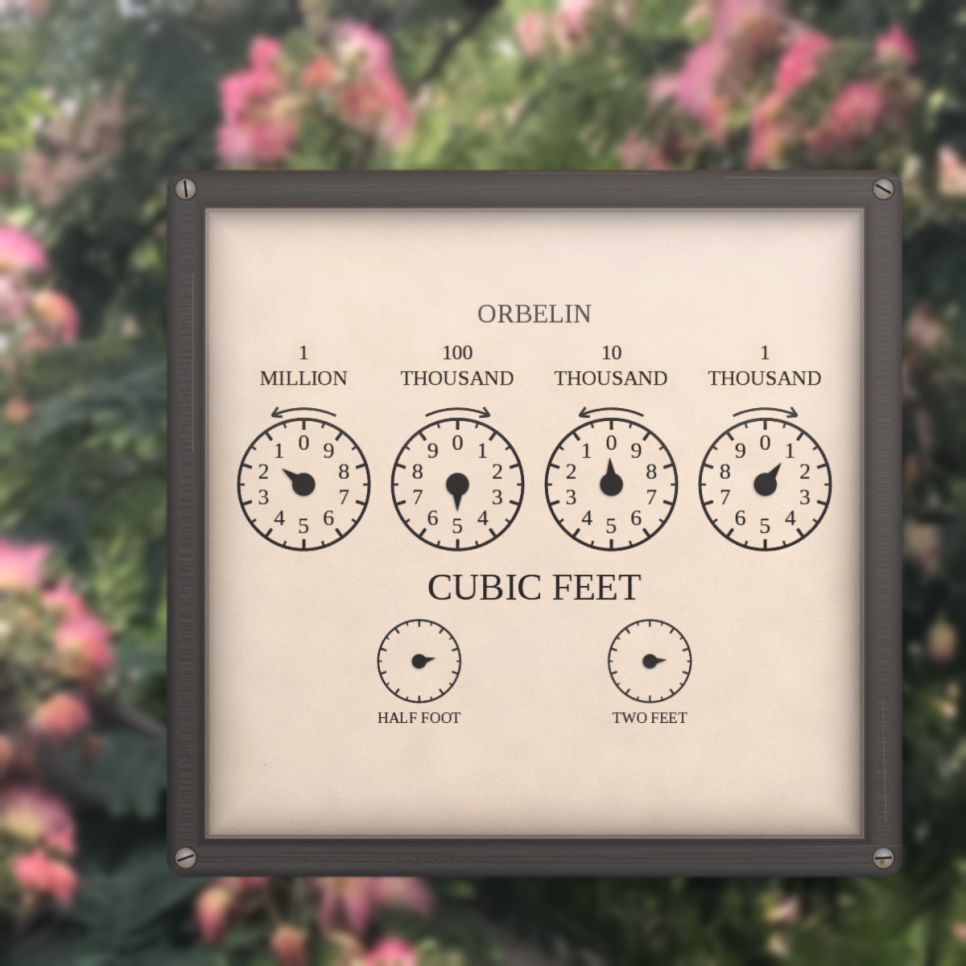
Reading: 150100,ft³
